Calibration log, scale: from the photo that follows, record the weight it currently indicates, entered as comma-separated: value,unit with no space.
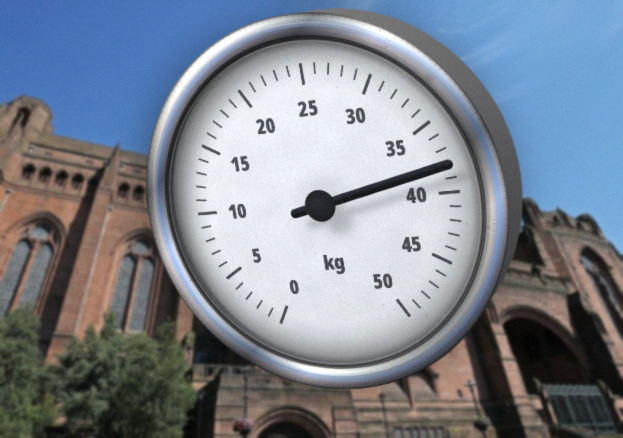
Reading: 38,kg
